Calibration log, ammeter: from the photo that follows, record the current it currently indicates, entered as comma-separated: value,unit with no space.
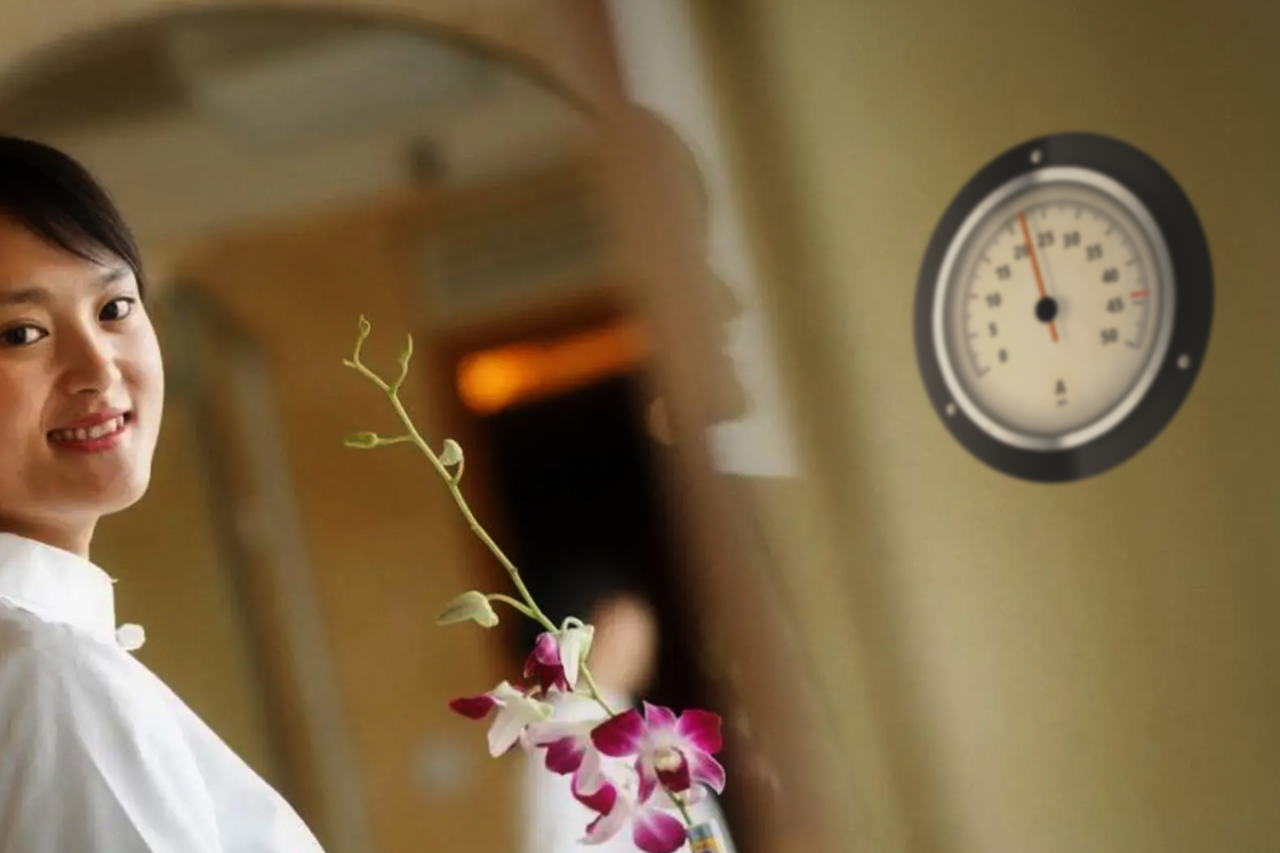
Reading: 22.5,A
